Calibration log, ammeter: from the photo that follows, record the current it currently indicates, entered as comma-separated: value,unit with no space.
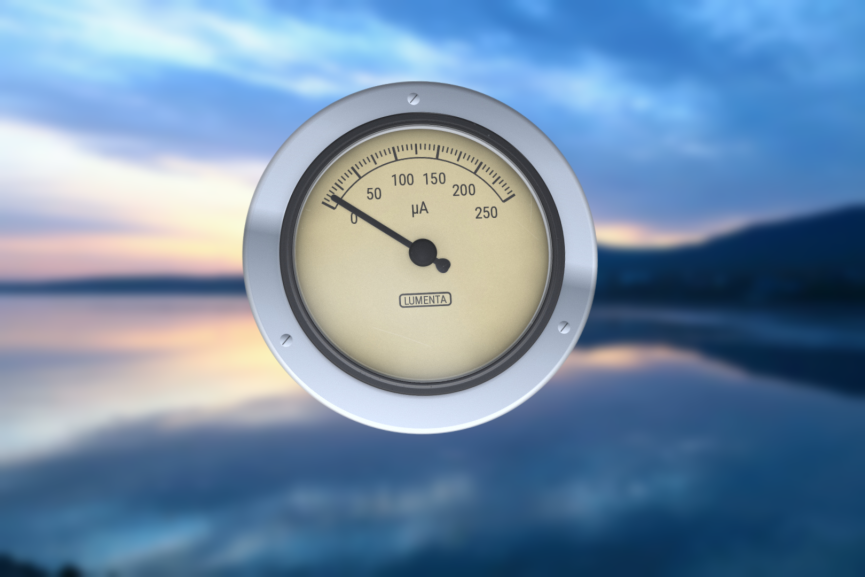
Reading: 10,µA
